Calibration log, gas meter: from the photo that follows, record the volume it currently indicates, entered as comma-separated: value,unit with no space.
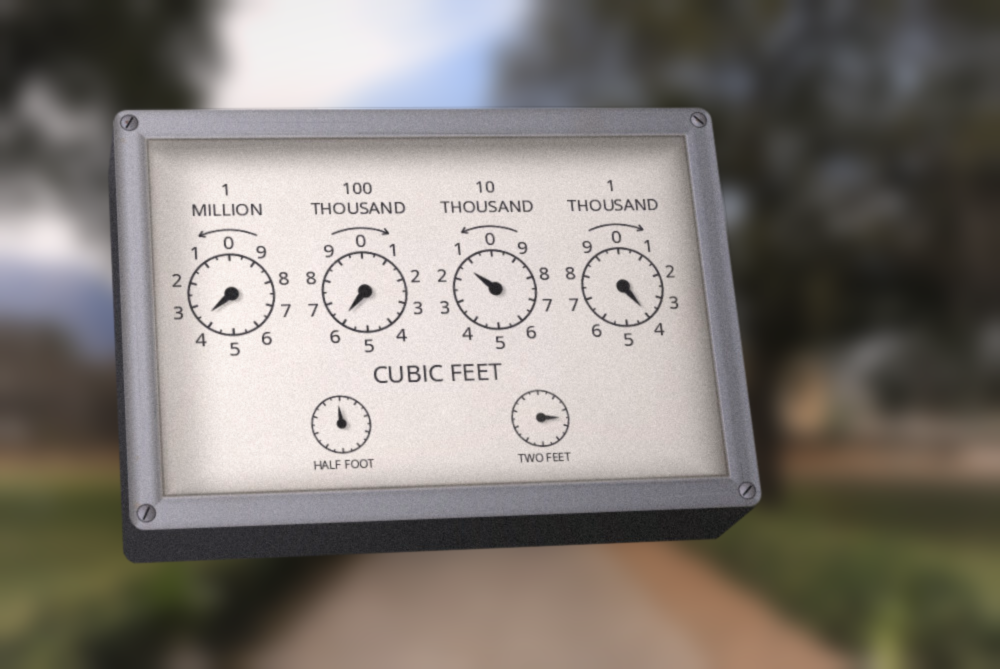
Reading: 361400,ft³
